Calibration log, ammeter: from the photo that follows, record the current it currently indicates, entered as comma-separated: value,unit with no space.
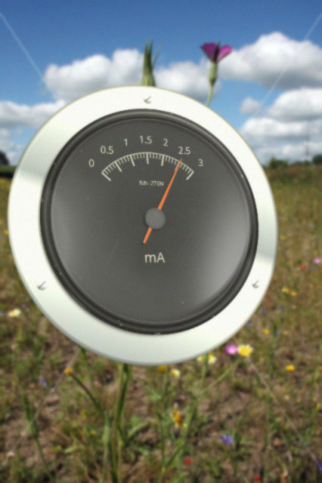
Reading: 2.5,mA
